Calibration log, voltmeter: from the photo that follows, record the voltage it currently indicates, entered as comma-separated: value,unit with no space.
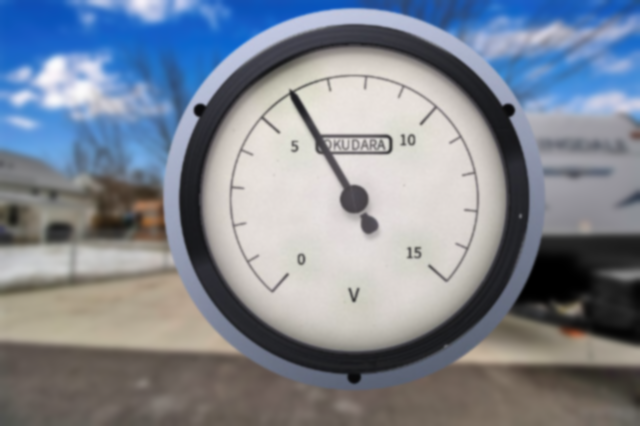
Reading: 6,V
